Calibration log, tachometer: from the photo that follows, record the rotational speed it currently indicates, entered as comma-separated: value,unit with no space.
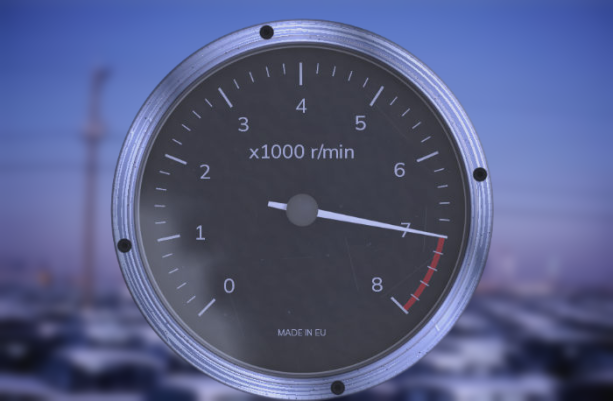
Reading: 7000,rpm
